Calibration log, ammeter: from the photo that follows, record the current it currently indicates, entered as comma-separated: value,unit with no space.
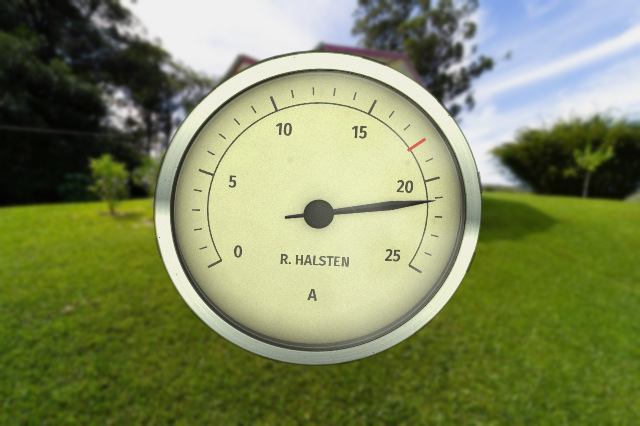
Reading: 21,A
